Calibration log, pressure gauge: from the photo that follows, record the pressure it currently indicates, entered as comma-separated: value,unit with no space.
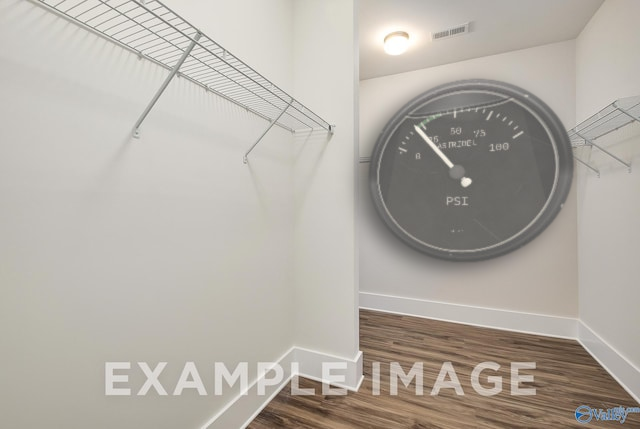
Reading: 20,psi
